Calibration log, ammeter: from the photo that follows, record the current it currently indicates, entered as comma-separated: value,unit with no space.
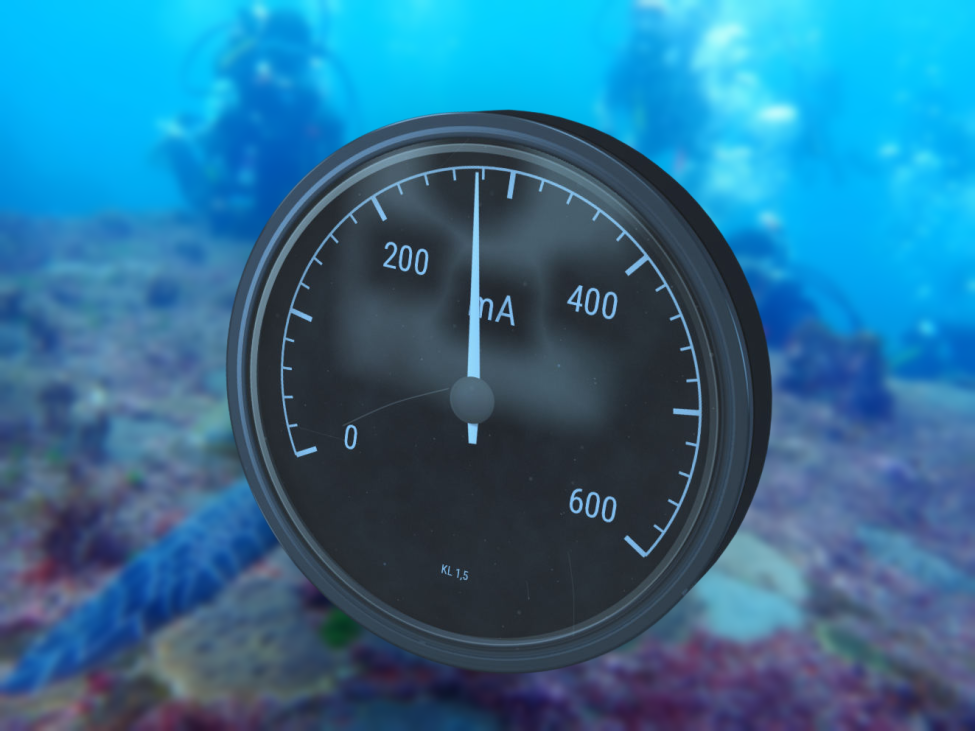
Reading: 280,mA
